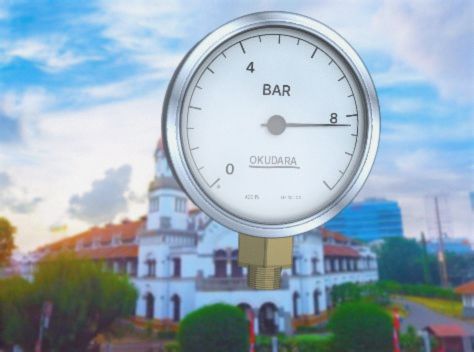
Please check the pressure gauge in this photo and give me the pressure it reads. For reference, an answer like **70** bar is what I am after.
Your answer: **8.25** bar
